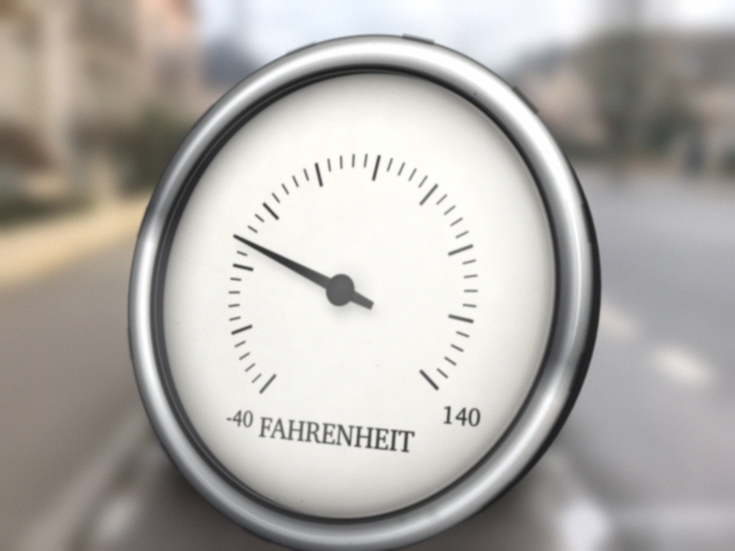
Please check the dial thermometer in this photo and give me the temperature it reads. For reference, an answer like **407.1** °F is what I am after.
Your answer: **8** °F
